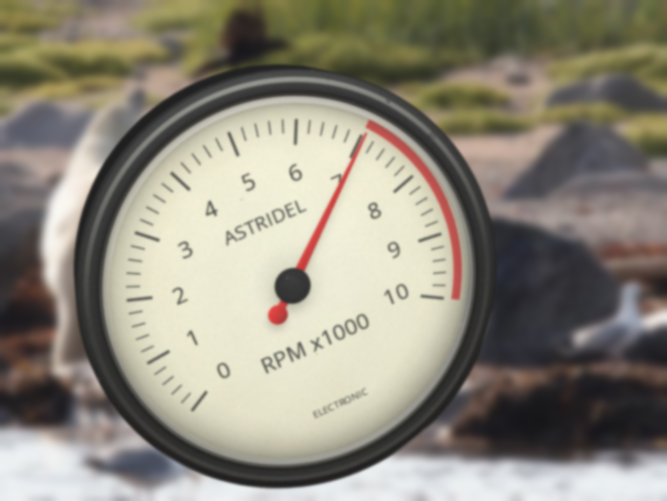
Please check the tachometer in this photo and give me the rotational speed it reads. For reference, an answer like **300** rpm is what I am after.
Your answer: **7000** rpm
